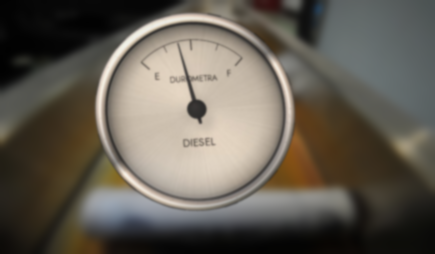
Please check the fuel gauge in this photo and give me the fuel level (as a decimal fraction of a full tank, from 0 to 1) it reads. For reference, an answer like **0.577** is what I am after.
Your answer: **0.375**
